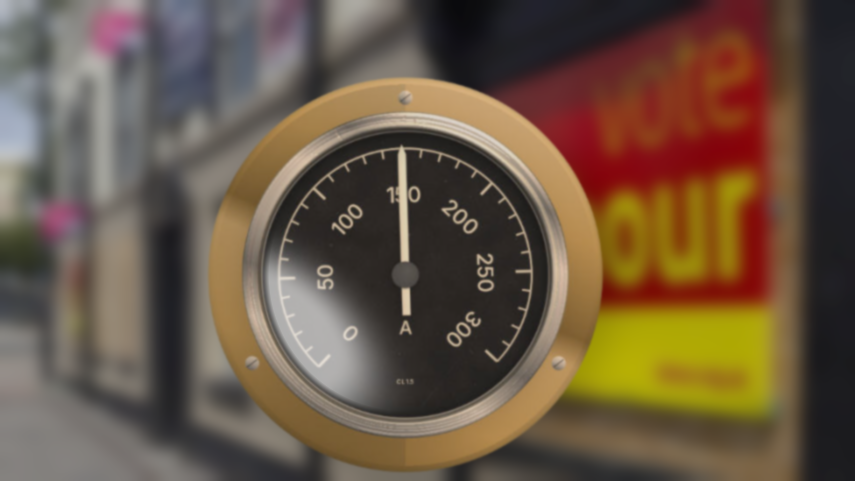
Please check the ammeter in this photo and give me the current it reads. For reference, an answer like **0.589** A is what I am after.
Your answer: **150** A
